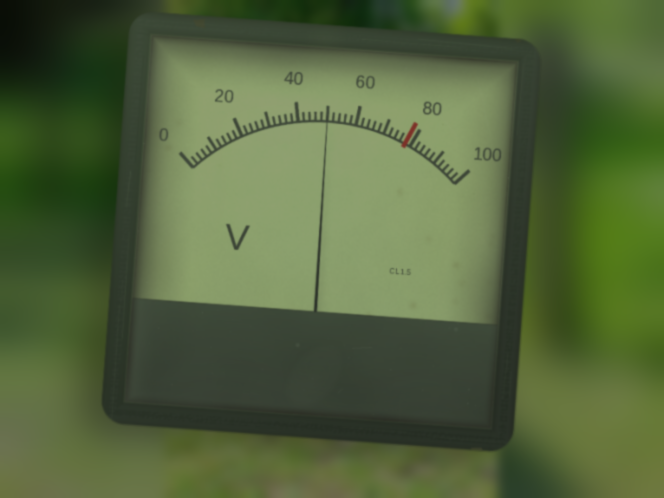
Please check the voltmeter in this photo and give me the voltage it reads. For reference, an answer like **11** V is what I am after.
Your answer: **50** V
